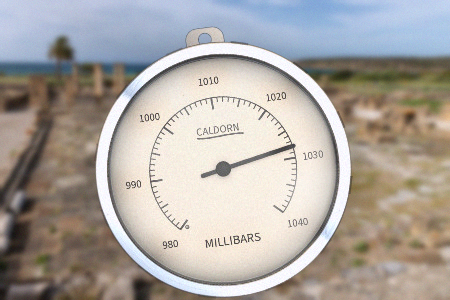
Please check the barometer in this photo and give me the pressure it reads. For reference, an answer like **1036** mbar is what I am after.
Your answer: **1028** mbar
